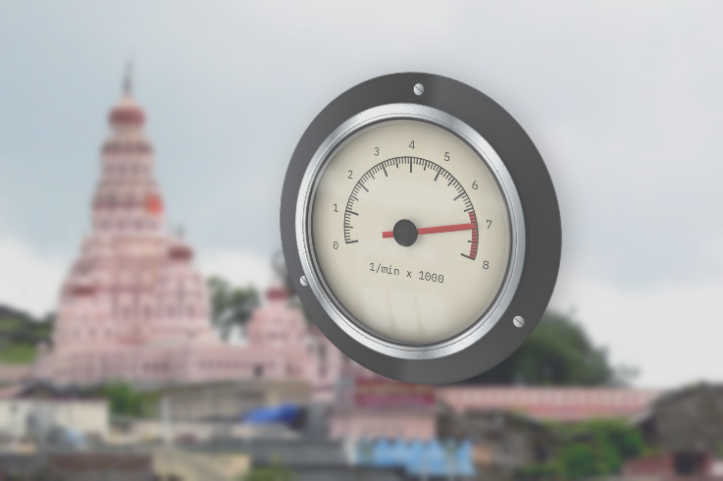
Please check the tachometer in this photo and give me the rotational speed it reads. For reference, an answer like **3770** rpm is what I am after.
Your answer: **7000** rpm
